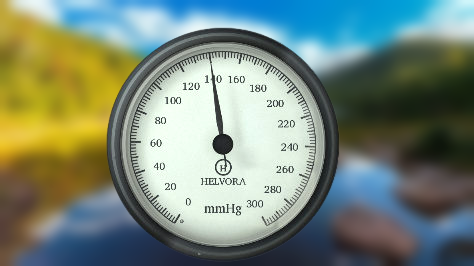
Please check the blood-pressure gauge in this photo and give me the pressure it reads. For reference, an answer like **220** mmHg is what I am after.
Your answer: **140** mmHg
